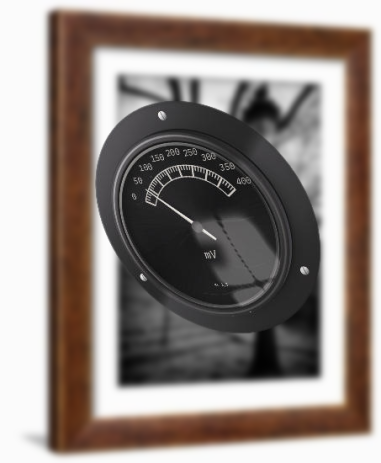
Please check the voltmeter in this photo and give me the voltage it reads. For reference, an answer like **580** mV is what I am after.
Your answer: **50** mV
